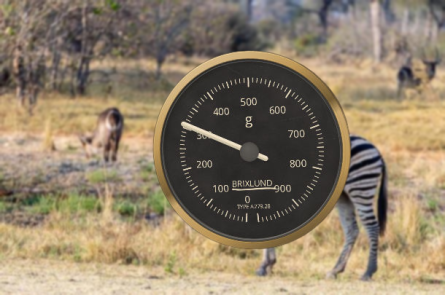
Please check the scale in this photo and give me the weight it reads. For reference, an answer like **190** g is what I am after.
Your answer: **310** g
